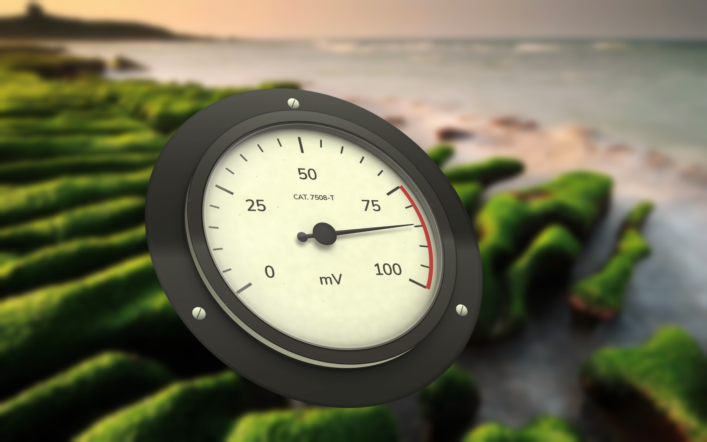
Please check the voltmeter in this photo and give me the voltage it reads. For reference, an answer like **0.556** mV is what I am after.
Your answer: **85** mV
